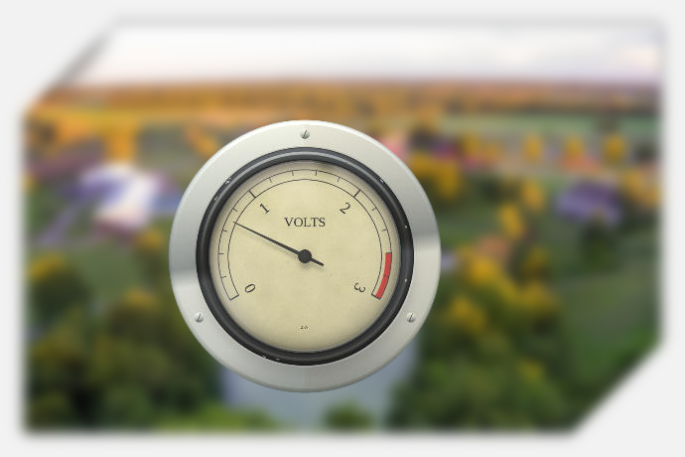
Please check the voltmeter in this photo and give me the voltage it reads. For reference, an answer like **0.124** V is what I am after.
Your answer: **0.7** V
